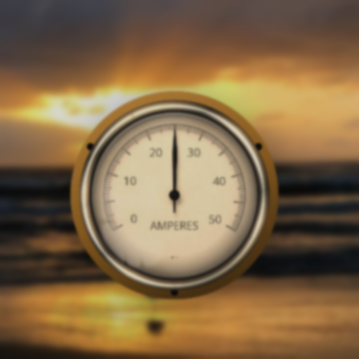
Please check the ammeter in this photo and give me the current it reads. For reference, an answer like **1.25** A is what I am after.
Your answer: **25** A
